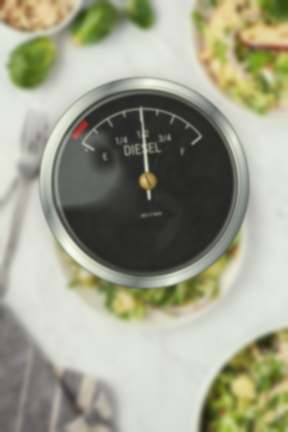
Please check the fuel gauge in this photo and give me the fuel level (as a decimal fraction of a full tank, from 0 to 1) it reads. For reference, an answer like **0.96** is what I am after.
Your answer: **0.5**
